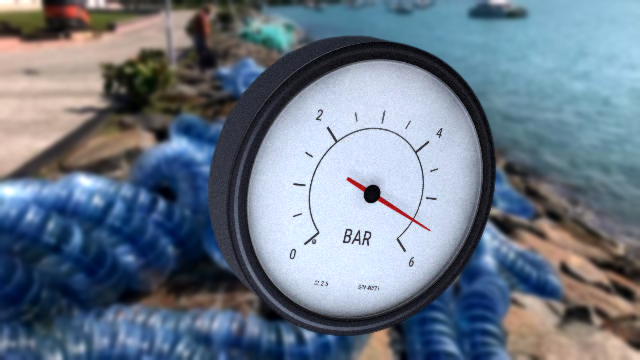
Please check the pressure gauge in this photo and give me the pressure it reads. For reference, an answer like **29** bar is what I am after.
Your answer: **5.5** bar
